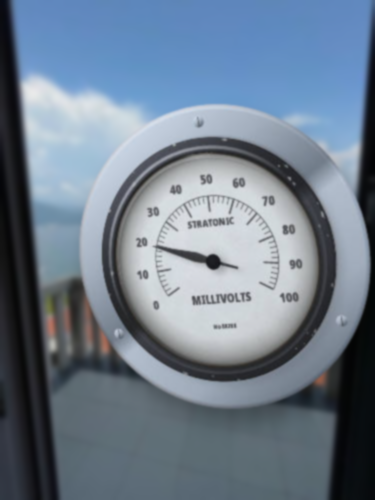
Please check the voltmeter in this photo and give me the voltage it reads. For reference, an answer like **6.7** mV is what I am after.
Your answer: **20** mV
